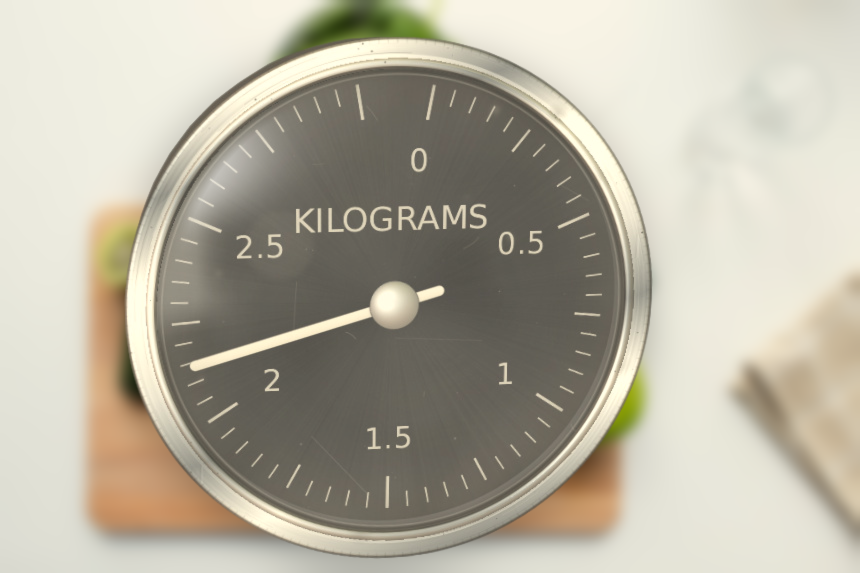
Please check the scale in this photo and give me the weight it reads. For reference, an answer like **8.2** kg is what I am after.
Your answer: **2.15** kg
